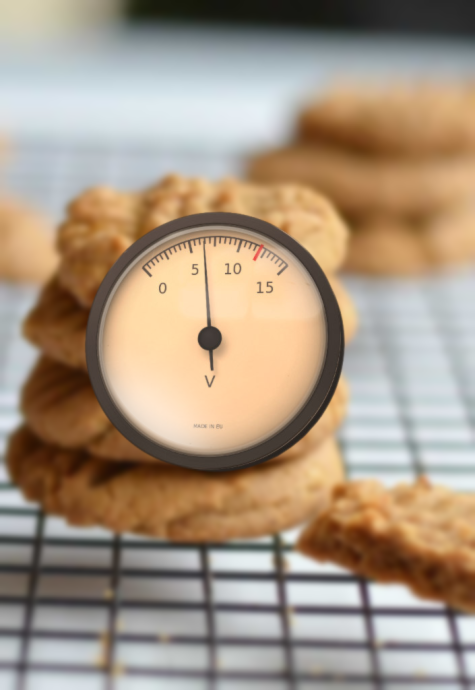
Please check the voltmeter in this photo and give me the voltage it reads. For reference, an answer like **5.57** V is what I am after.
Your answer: **6.5** V
